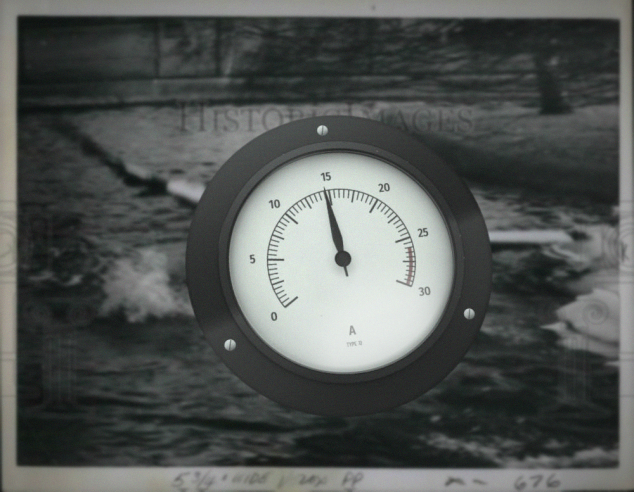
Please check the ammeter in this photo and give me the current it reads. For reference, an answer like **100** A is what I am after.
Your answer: **14.5** A
